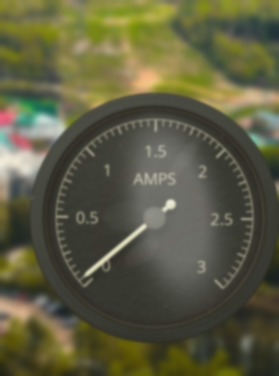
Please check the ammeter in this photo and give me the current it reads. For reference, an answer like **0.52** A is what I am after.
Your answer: **0.05** A
